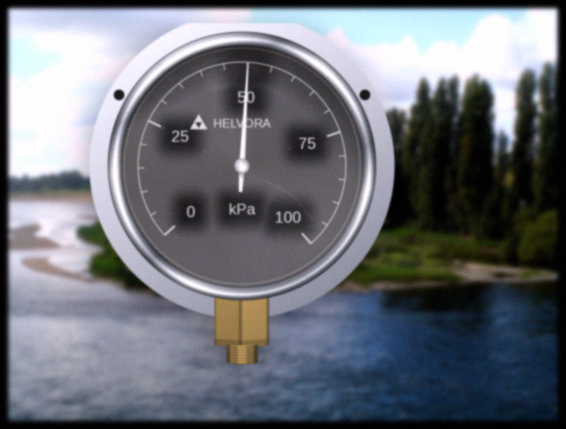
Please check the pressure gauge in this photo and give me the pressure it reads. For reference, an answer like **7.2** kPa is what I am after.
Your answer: **50** kPa
